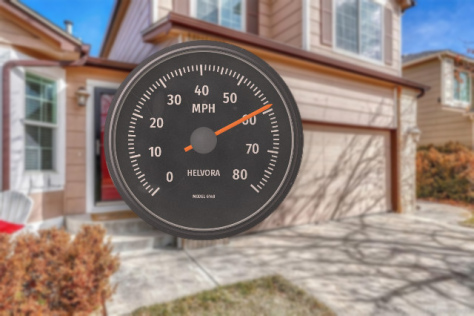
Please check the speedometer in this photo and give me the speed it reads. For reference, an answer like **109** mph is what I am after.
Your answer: **59** mph
